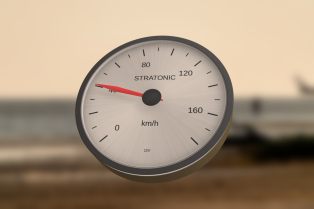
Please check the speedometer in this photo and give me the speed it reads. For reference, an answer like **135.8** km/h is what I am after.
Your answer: **40** km/h
